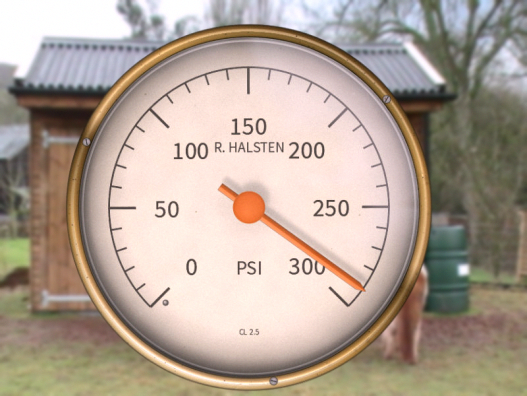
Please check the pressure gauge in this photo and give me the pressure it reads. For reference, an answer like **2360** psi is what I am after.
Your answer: **290** psi
